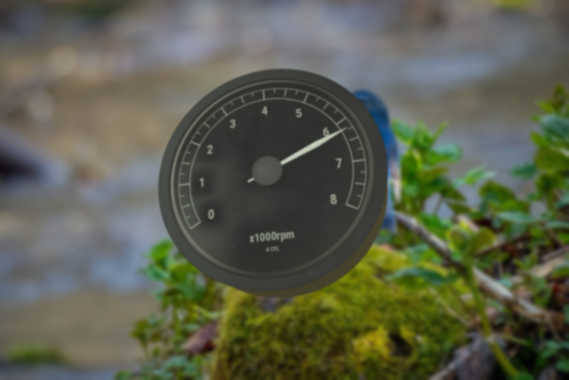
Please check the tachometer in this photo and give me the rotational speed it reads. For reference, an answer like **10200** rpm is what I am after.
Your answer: **6250** rpm
